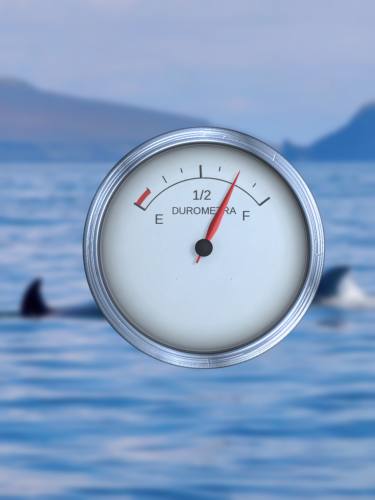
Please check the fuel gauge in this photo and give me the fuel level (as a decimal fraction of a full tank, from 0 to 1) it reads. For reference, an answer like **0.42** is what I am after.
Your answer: **0.75**
